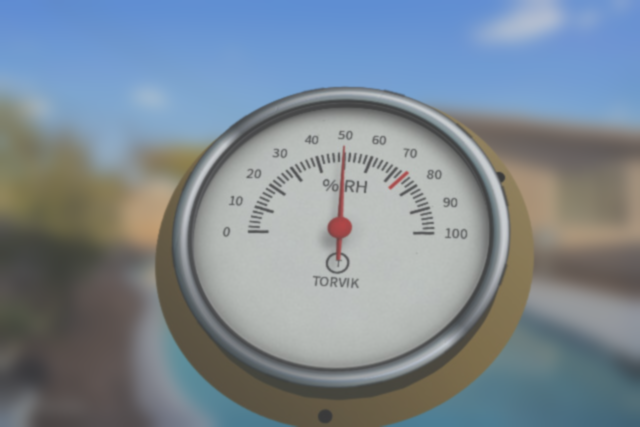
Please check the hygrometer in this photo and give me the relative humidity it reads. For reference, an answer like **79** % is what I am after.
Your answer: **50** %
